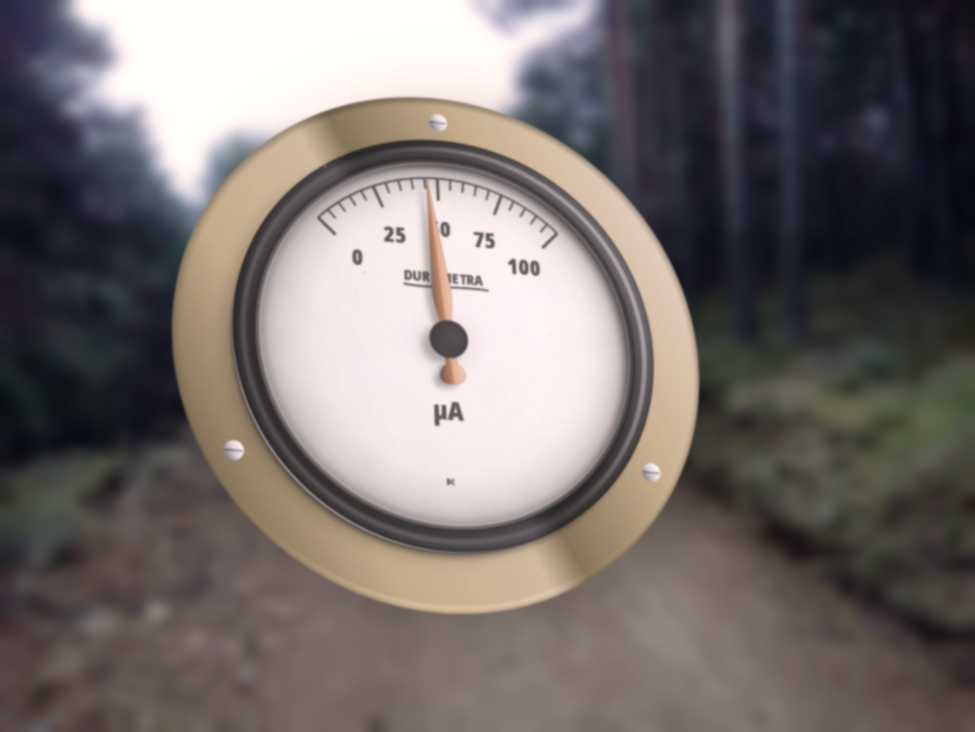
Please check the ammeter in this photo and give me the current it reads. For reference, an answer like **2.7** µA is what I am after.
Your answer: **45** µA
